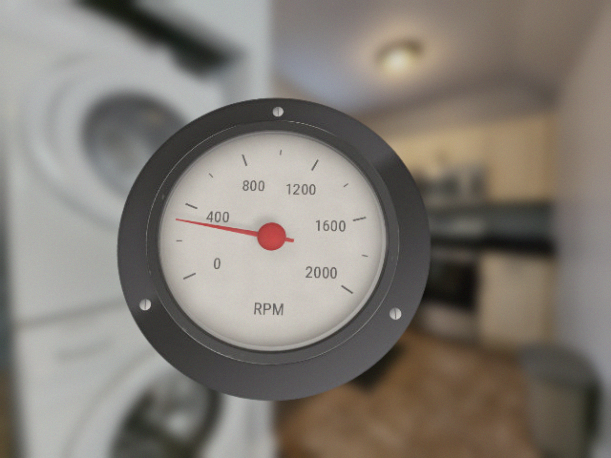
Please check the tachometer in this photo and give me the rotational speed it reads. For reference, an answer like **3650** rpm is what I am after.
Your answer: **300** rpm
